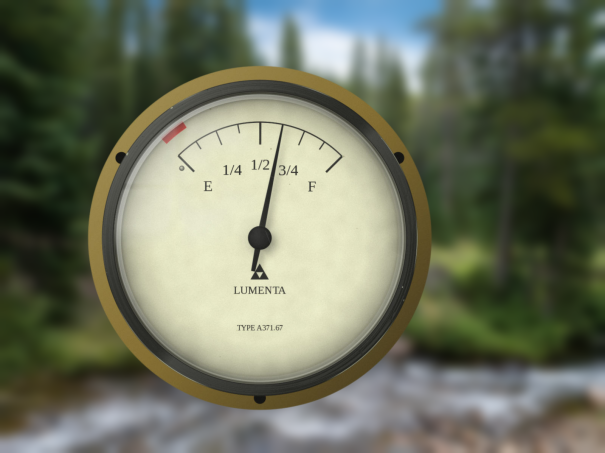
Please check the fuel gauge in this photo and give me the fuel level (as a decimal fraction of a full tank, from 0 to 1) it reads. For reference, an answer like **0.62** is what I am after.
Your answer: **0.625**
